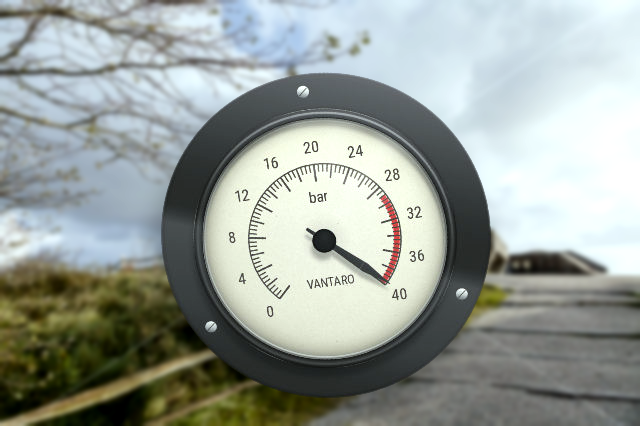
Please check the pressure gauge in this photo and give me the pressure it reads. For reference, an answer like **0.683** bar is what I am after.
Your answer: **39.5** bar
